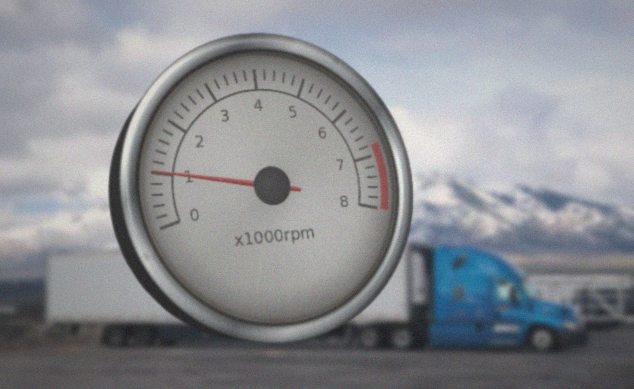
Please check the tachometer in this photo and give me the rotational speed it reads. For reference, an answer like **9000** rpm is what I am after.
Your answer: **1000** rpm
